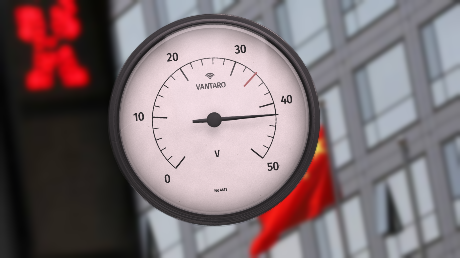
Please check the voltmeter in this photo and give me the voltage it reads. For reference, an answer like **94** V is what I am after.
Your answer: **42** V
